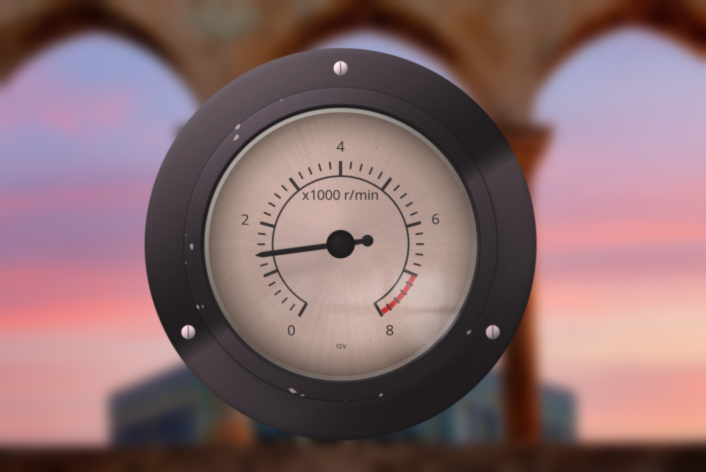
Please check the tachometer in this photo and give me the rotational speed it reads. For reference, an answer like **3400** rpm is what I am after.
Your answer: **1400** rpm
